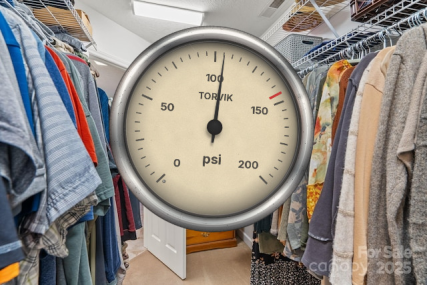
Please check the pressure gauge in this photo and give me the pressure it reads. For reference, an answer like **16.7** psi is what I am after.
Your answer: **105** psi
